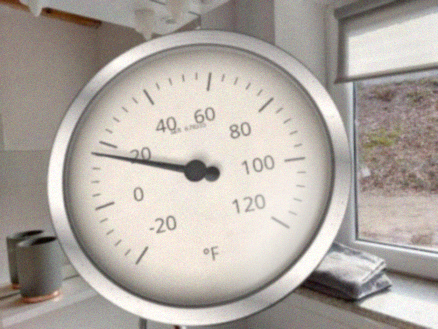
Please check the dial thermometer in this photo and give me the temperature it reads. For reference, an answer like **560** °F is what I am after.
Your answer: **16** °F
